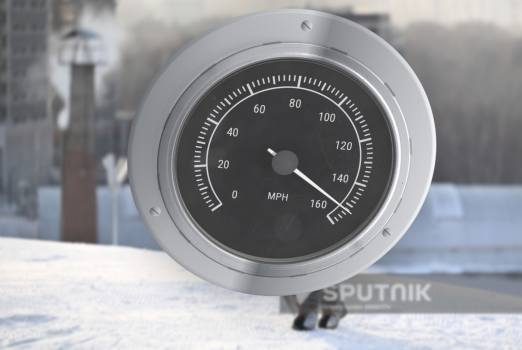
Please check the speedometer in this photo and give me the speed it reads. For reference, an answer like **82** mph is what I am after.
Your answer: **152** mph
